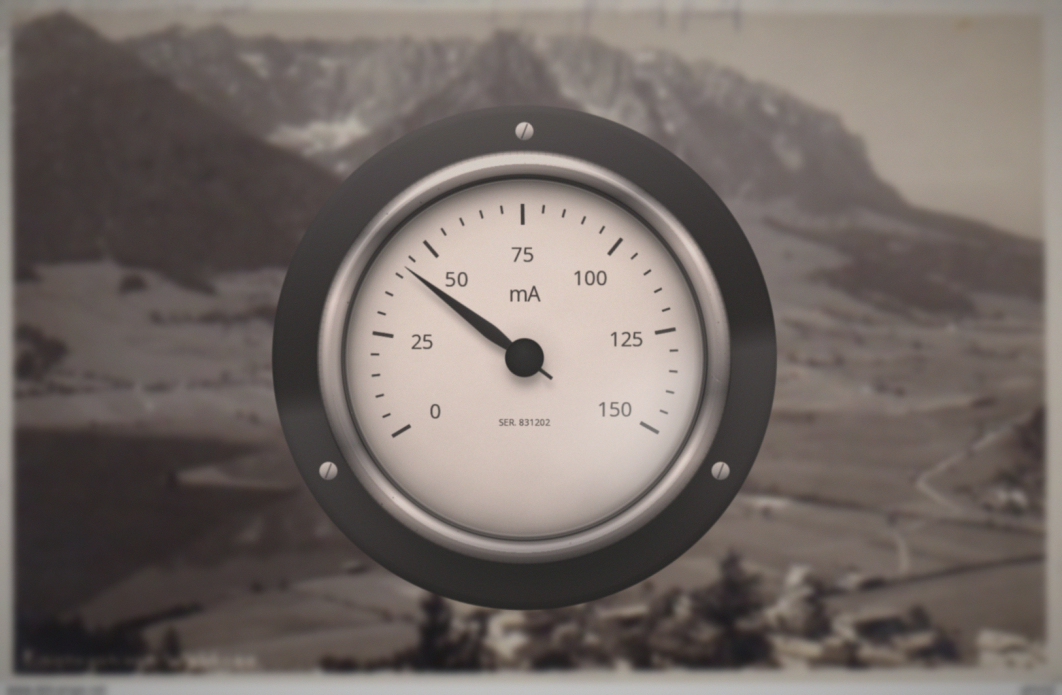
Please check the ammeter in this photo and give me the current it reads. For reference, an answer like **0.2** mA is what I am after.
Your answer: **42.5** mA
